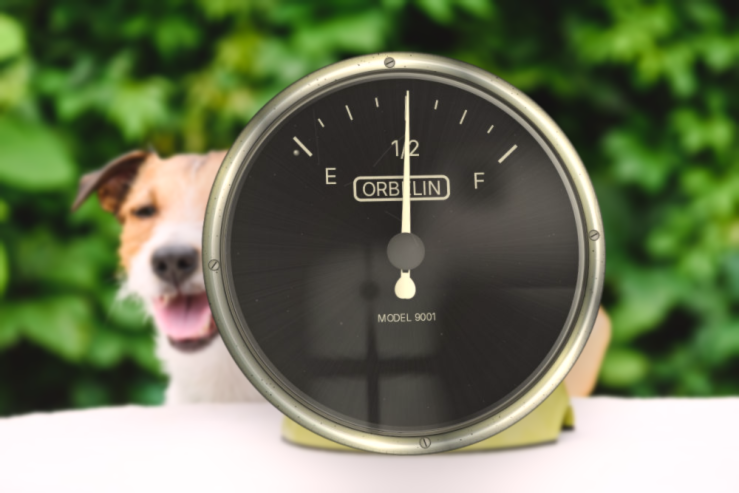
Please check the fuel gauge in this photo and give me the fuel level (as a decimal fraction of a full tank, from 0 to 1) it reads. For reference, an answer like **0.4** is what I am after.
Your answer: **0.5**
